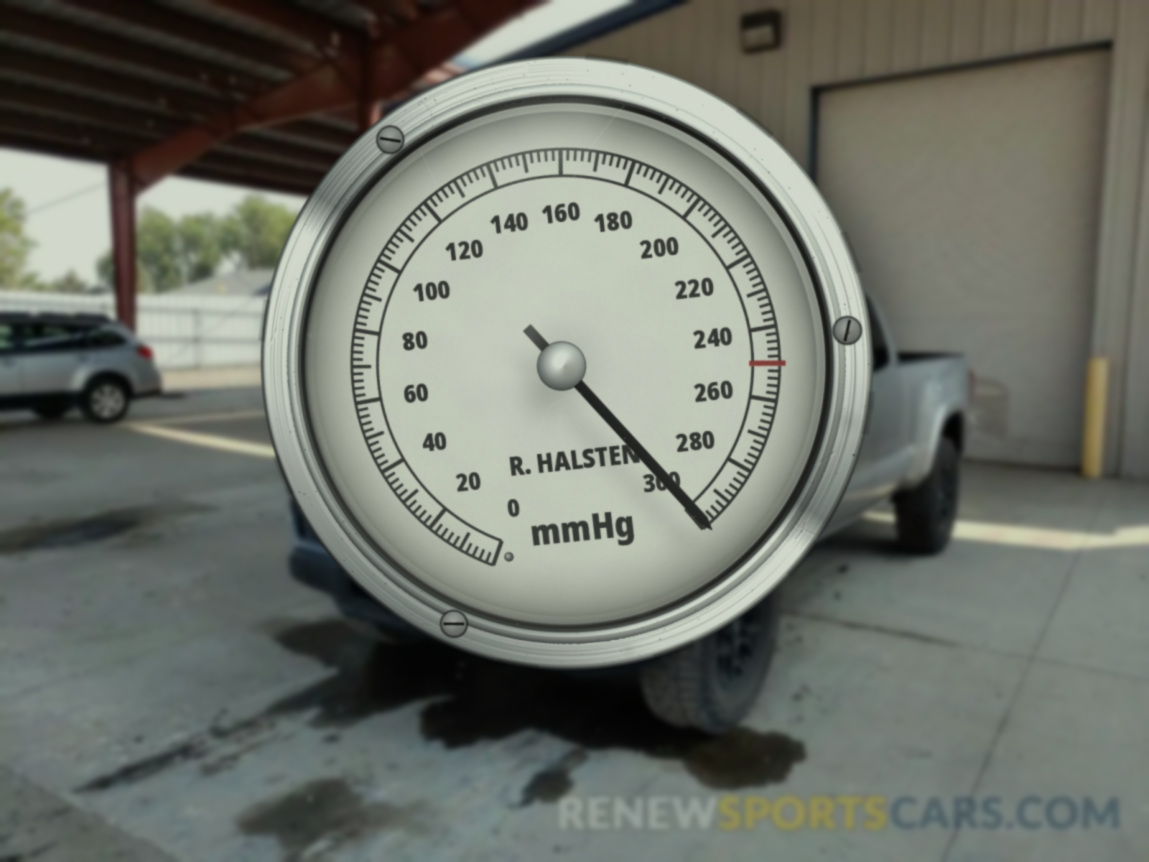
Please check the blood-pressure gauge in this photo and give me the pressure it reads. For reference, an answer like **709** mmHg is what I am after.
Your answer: **298** mmHg
